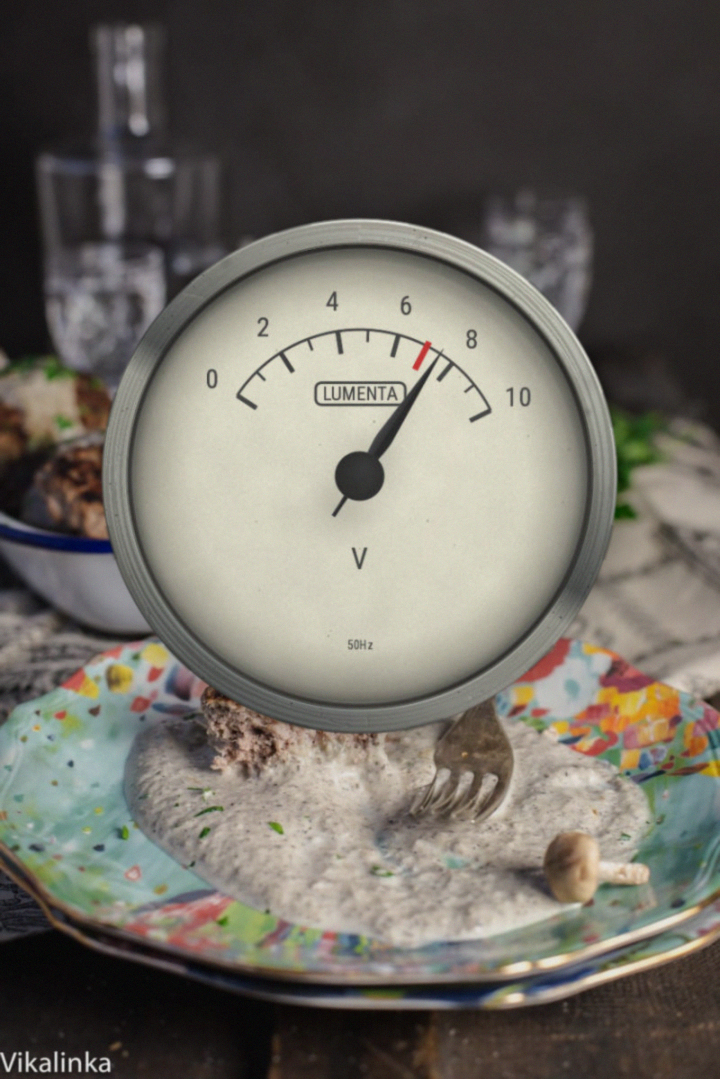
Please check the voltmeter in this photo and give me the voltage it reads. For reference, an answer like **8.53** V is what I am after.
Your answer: **7.5** V
